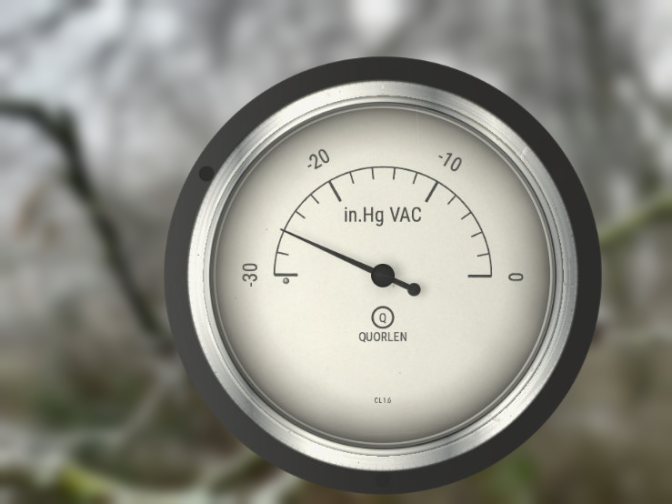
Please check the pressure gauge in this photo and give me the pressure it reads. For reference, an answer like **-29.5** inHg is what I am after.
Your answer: **-26** inHg
